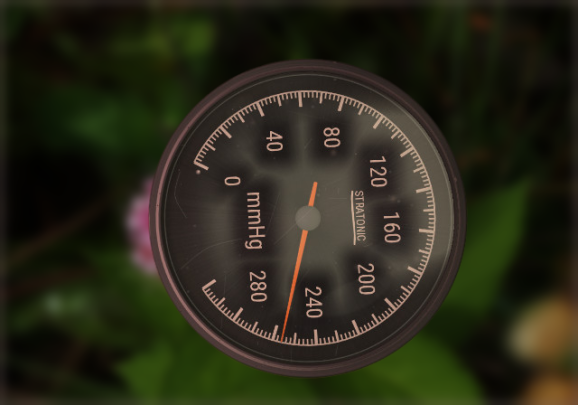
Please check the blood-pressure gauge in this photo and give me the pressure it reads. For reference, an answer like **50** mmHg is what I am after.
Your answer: **256** mmHg
